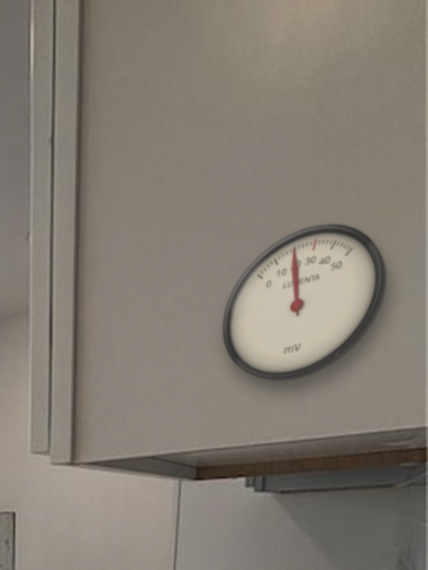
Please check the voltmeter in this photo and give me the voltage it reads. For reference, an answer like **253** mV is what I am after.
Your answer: **20** mV
